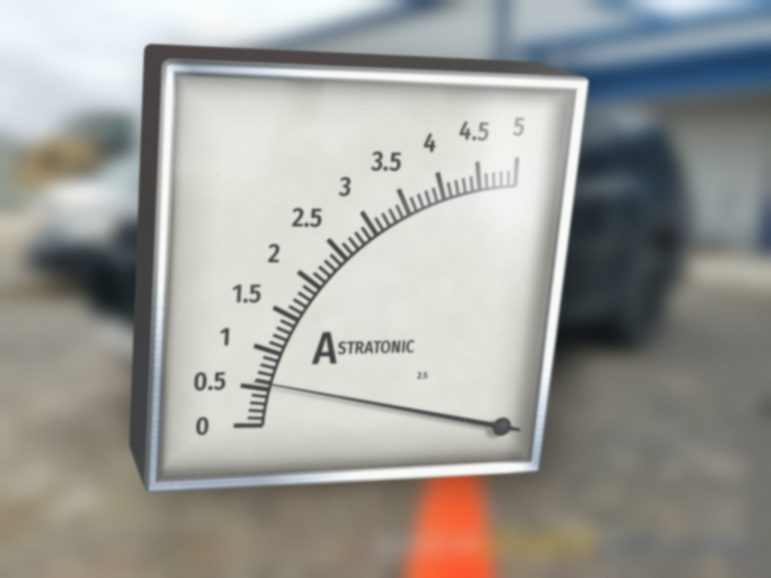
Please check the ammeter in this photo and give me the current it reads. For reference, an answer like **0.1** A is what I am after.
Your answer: **0.6** A
